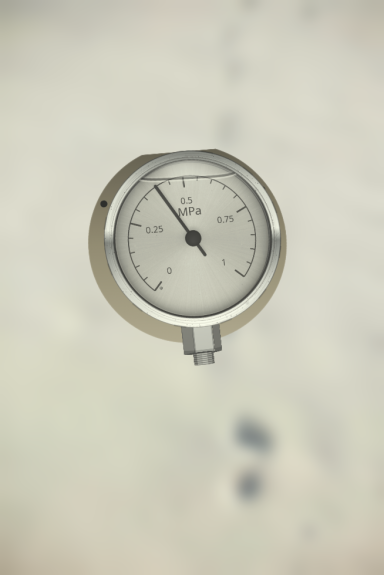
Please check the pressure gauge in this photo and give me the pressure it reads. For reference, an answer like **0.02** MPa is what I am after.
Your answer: **0.4** MPa
